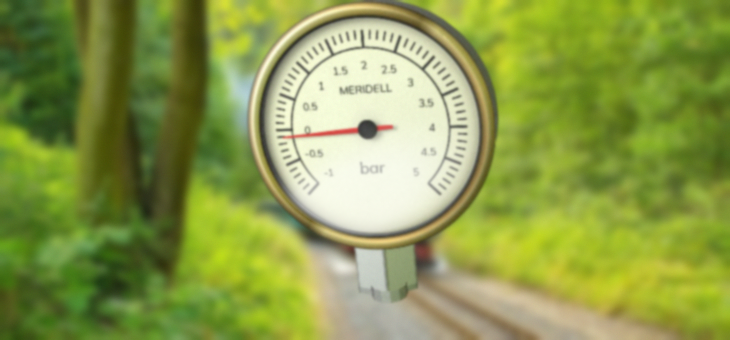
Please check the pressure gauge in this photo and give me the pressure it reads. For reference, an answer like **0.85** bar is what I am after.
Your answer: **-0.1** bar
